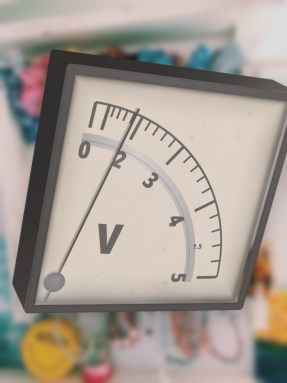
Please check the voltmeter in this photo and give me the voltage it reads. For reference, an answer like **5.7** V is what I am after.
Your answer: **1.8** V
